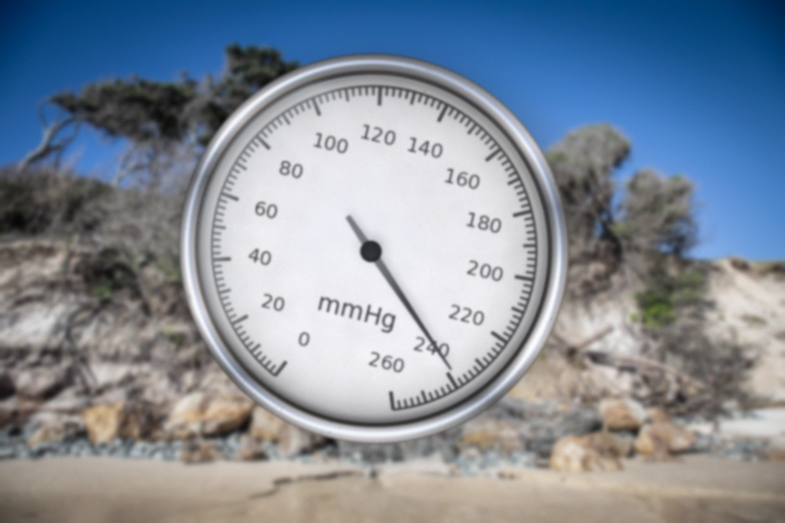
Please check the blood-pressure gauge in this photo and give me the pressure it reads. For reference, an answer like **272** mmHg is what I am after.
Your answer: **238** mmHg
